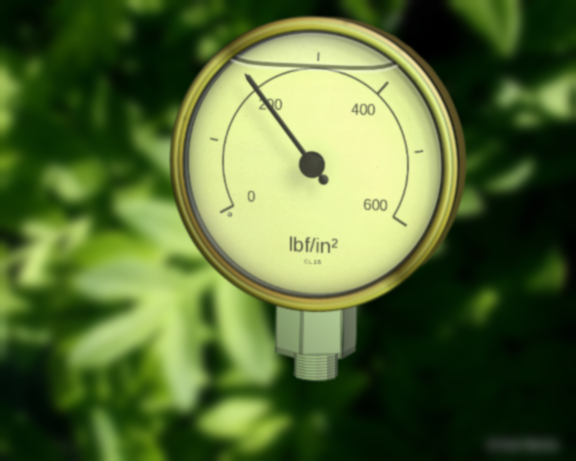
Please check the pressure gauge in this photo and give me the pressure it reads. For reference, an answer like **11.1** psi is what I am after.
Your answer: **200** psi
